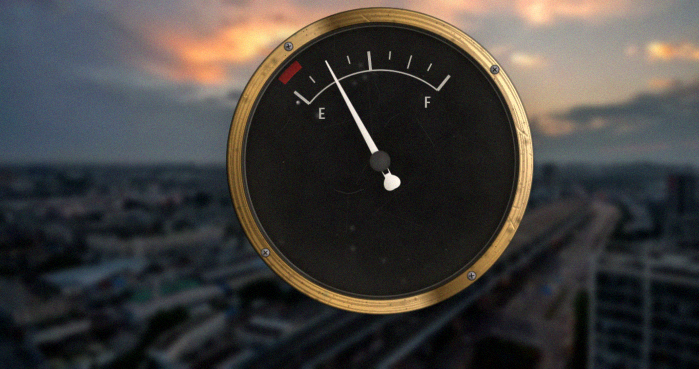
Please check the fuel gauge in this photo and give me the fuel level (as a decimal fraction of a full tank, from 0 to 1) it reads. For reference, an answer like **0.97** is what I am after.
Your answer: **0.25**
